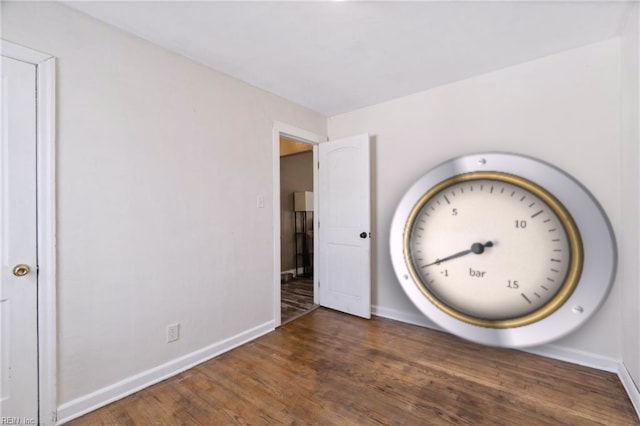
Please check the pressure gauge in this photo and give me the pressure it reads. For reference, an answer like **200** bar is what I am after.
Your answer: **0** bar
